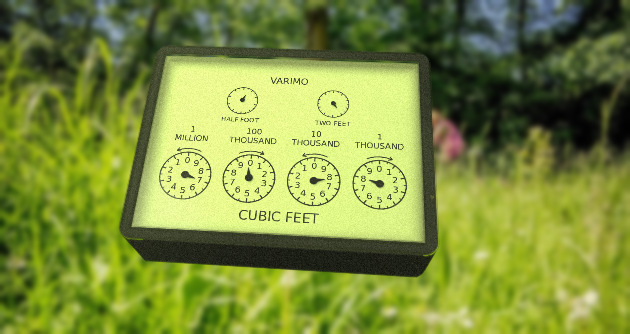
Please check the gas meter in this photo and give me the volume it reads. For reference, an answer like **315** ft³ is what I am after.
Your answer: **697800** ft³
